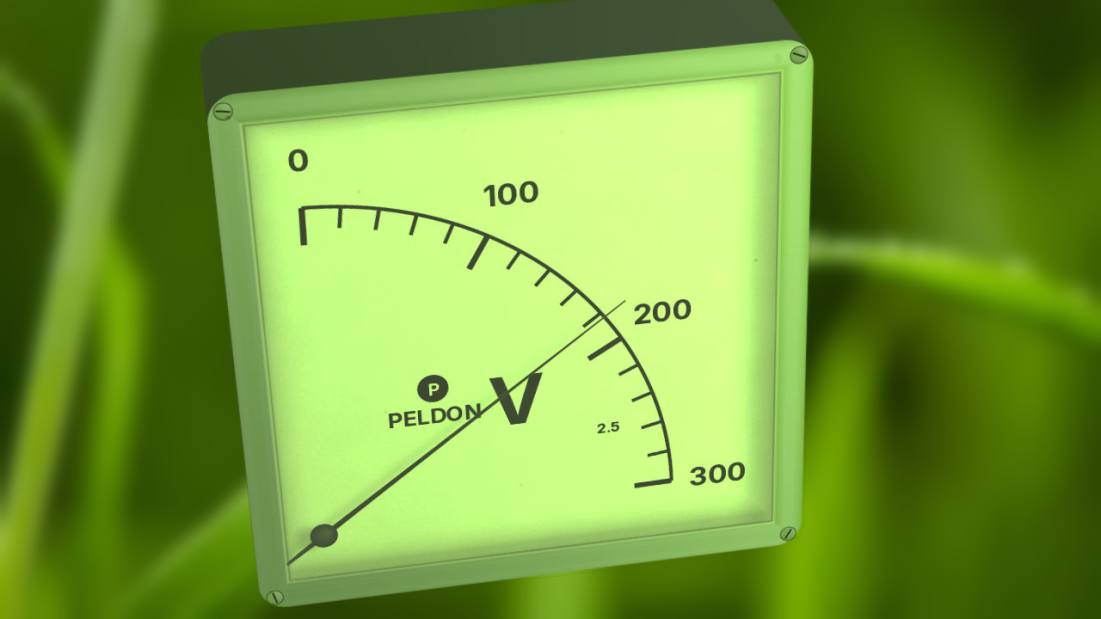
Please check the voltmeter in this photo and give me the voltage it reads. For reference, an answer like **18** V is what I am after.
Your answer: **180** V
